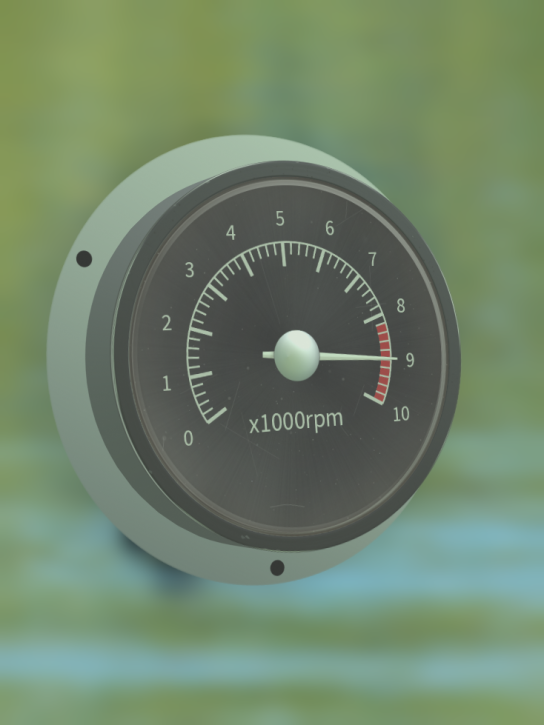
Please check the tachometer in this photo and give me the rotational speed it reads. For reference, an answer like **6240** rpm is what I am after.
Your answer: **9000** rpm
